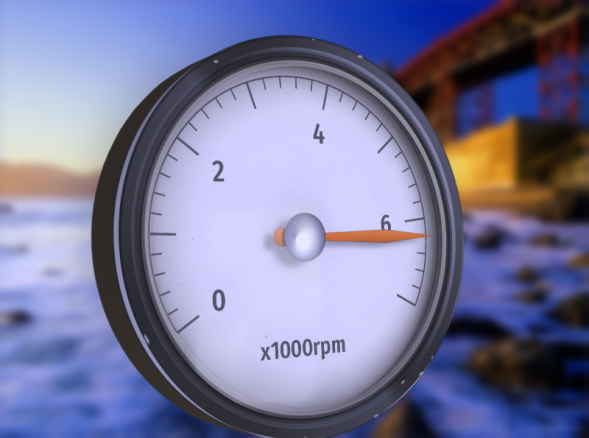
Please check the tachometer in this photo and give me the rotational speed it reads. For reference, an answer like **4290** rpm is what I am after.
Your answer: **6200** rpm
